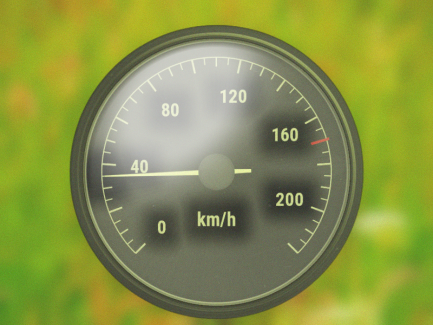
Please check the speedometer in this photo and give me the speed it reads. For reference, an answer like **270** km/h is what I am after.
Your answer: **35** km/h
